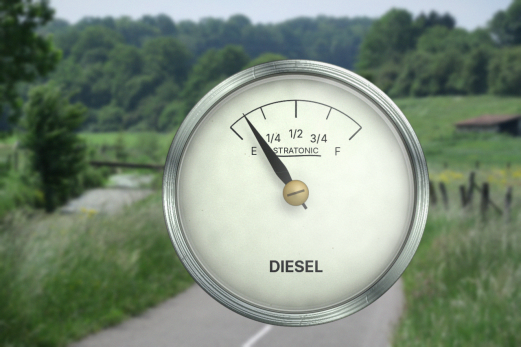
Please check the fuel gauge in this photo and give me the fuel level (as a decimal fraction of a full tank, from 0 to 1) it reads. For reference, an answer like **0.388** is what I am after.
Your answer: **0.125**
